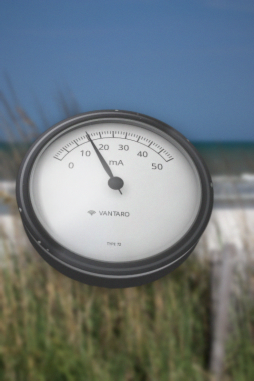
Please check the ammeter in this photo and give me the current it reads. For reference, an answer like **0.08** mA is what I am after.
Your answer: **15** mA
